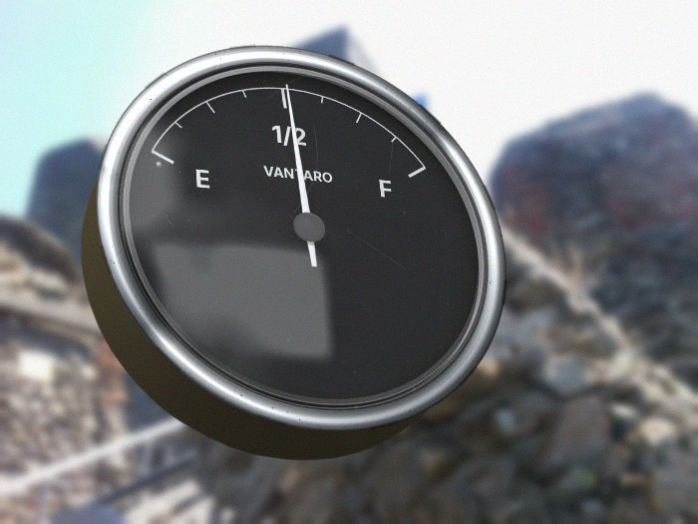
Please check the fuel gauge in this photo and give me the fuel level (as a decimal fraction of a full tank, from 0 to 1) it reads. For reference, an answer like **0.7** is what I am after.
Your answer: **0.5**
